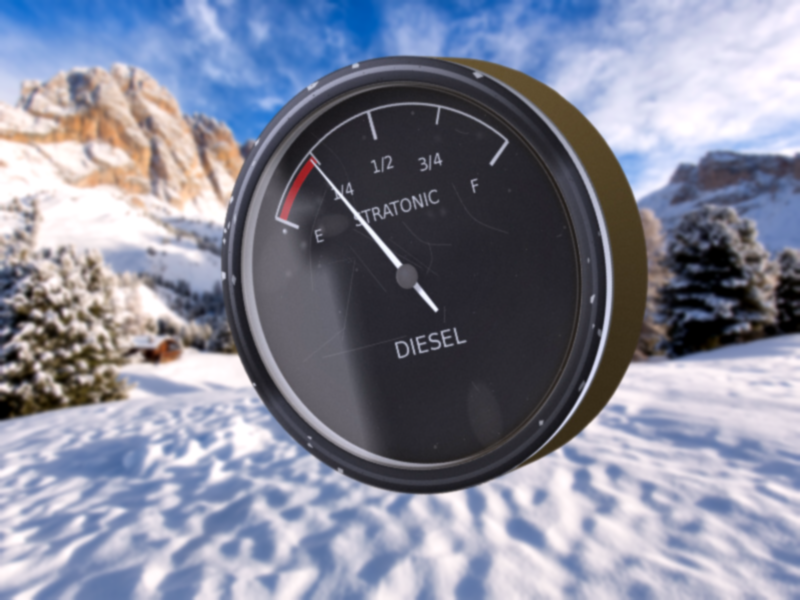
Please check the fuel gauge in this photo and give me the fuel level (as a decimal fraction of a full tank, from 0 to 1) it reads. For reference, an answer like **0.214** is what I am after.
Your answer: **0.25**
